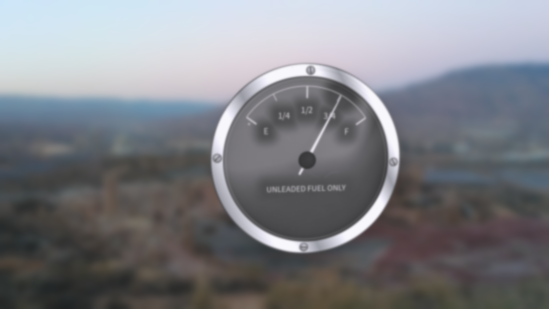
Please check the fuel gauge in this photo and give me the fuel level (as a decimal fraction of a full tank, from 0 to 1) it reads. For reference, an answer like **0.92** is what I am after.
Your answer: **0.75**
